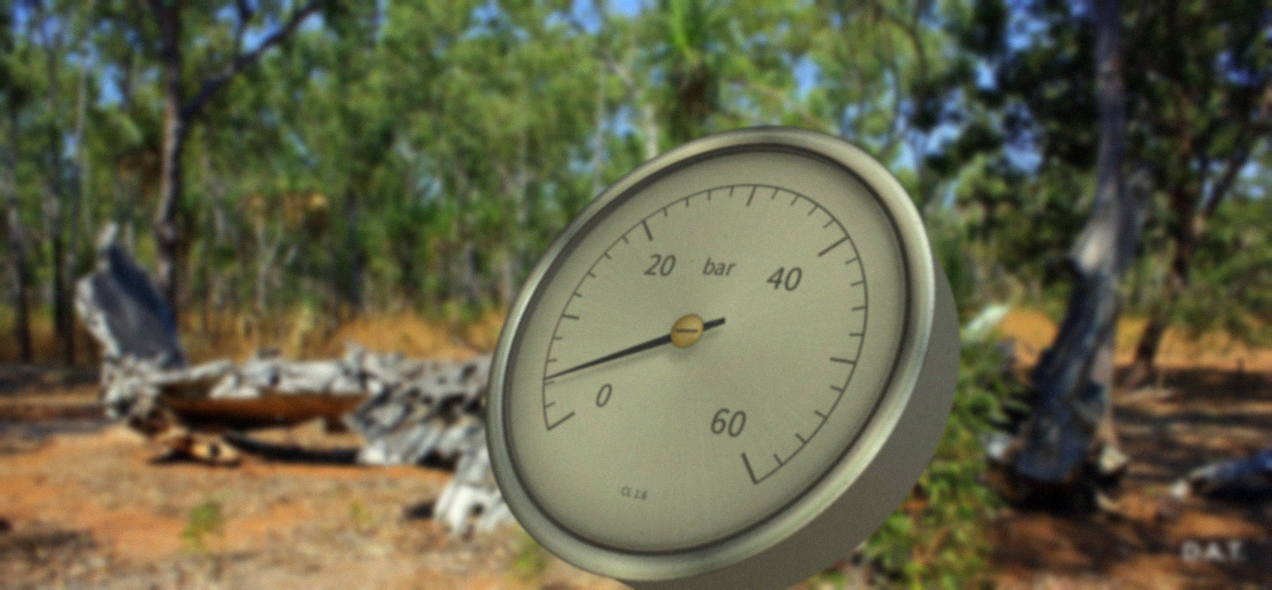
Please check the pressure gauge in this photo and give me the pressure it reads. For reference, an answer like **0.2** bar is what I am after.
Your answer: **4** bar
